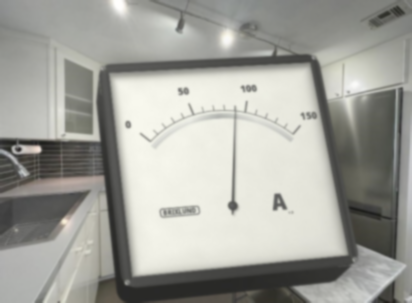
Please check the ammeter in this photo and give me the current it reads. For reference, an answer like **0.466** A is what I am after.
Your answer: **90** A
